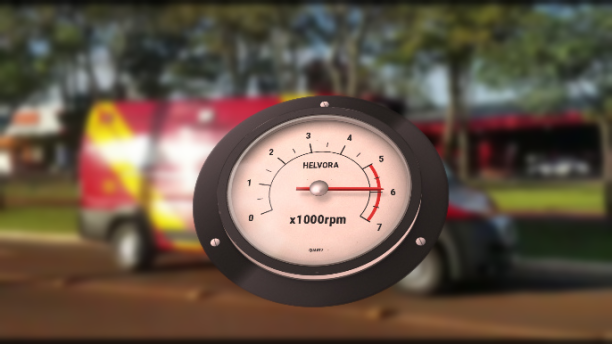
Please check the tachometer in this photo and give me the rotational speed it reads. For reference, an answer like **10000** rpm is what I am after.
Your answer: **6000** rpm
